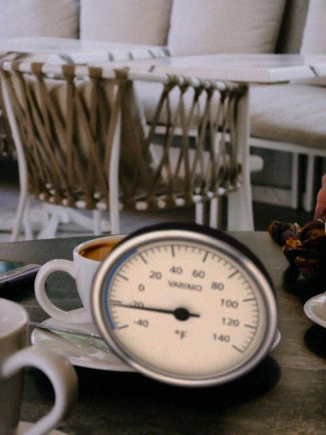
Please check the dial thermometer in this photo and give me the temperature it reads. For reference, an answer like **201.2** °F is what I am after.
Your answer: **-20** °F
